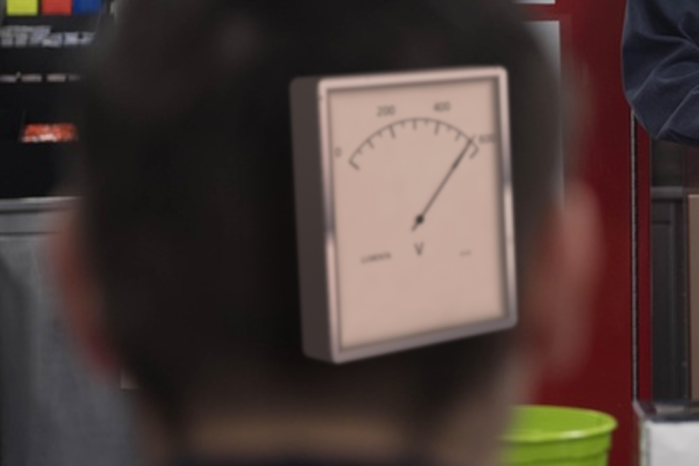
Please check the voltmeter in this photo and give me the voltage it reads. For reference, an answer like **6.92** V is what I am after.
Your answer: **550** V
